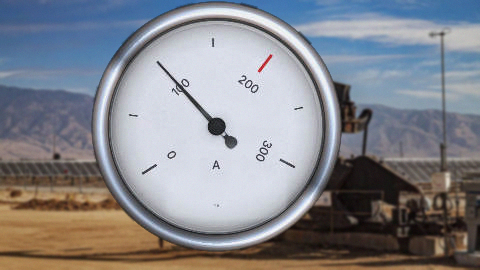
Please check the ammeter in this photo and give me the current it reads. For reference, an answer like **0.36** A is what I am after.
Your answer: **100** A
